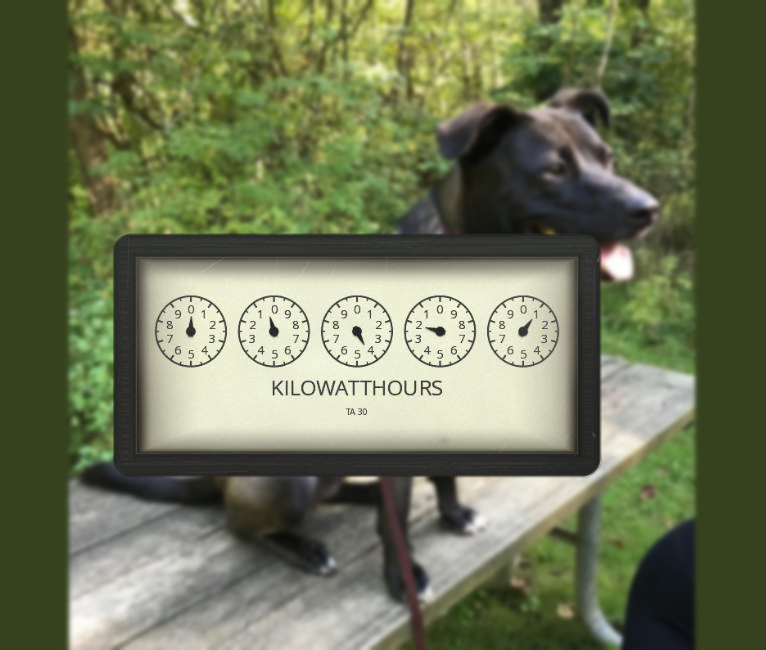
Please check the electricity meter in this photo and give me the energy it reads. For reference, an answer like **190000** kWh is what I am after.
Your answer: **421** kWh
